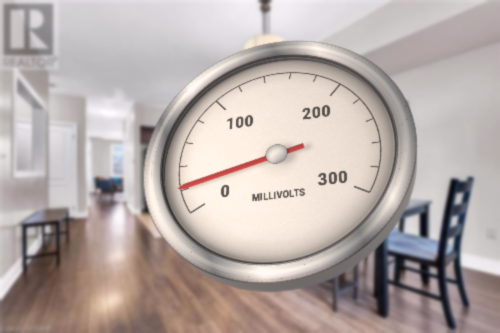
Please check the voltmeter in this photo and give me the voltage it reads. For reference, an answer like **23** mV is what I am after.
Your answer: **20** mV
